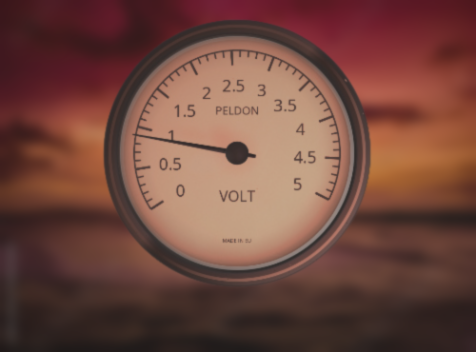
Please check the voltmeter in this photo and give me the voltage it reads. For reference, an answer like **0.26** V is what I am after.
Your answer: **0.9** V
